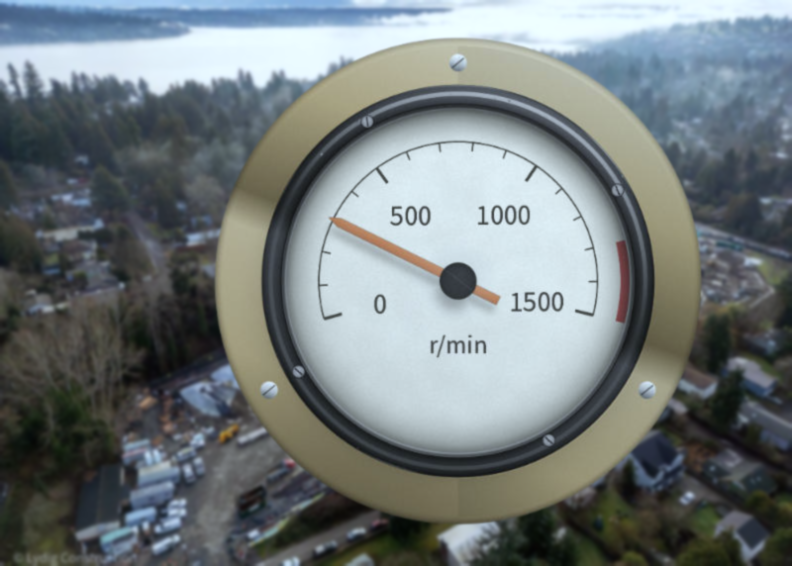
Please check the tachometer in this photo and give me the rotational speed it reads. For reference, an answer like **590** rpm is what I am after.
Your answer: **300** rpm
